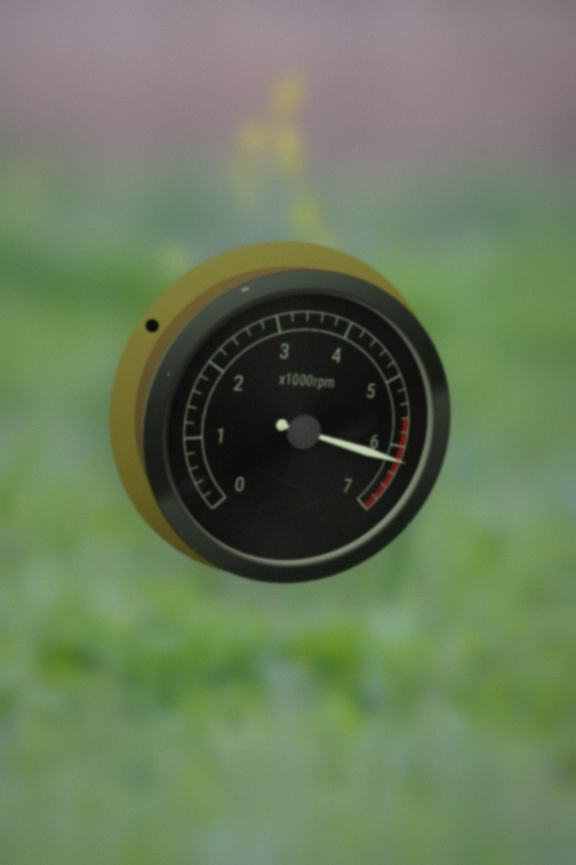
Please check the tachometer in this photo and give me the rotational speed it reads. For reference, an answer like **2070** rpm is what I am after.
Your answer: **6200** rpm
